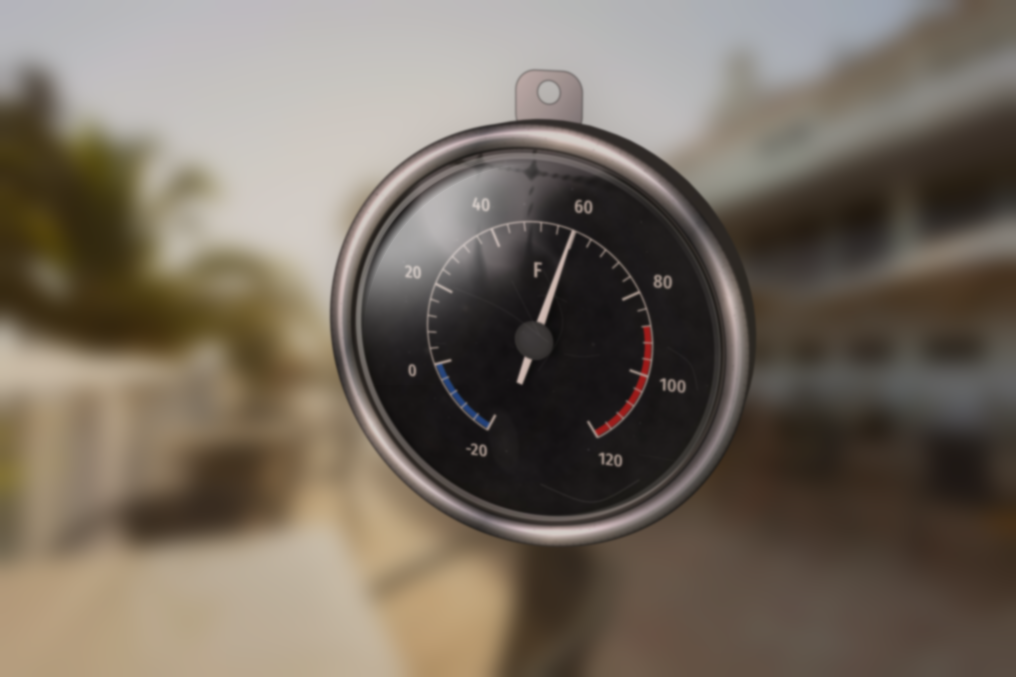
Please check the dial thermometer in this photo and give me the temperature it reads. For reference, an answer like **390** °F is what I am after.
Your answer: **60** °F
